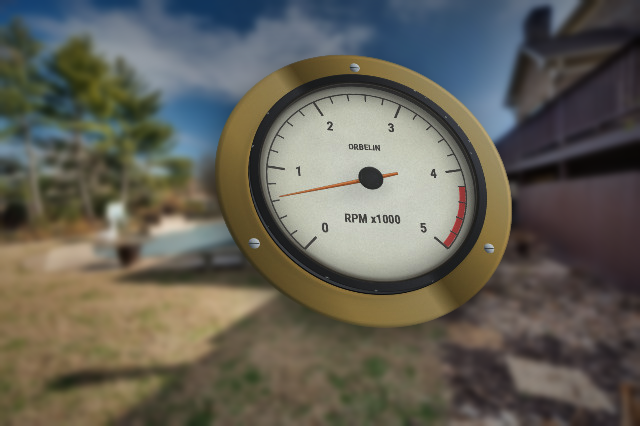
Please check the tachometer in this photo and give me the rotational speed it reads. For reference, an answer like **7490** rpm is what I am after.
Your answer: **600** rpm
